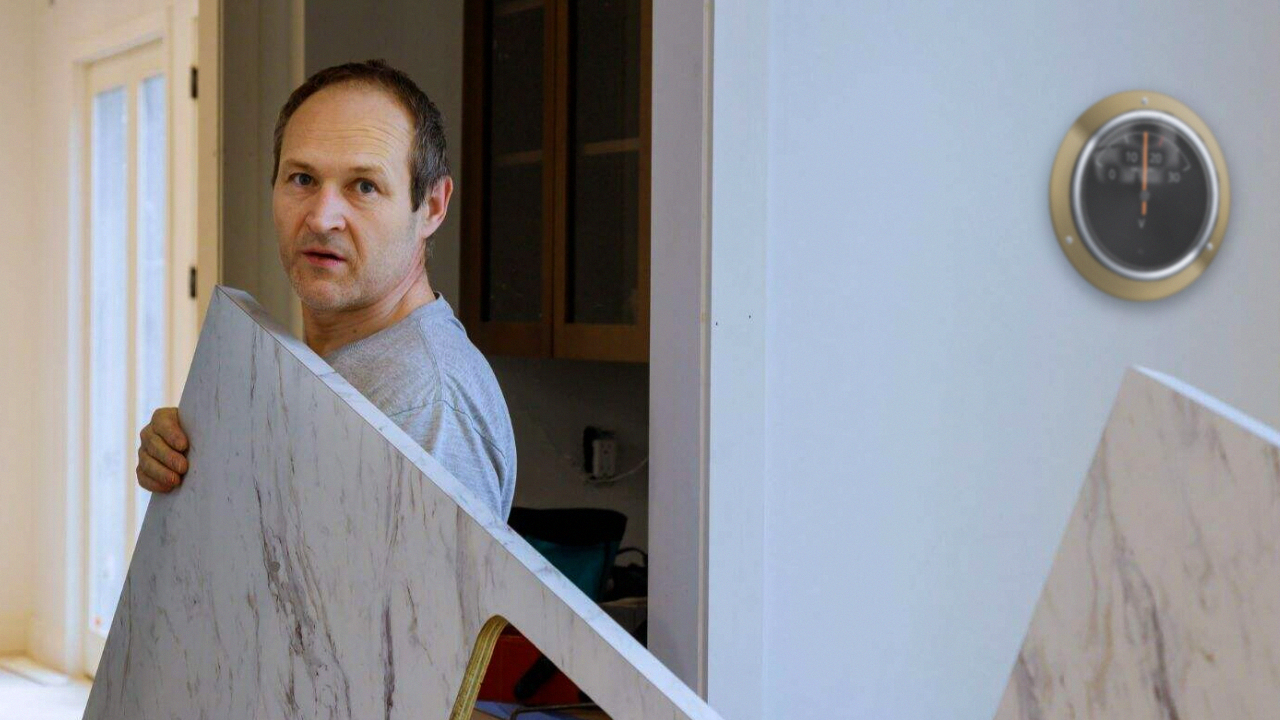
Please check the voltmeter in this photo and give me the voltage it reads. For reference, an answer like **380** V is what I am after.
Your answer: **15** V
